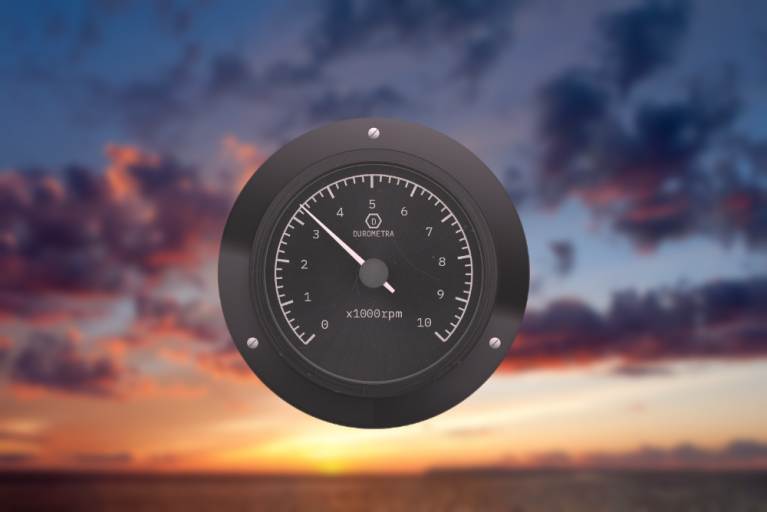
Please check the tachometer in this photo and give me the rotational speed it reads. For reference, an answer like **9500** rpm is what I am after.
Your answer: **3300** rpm
